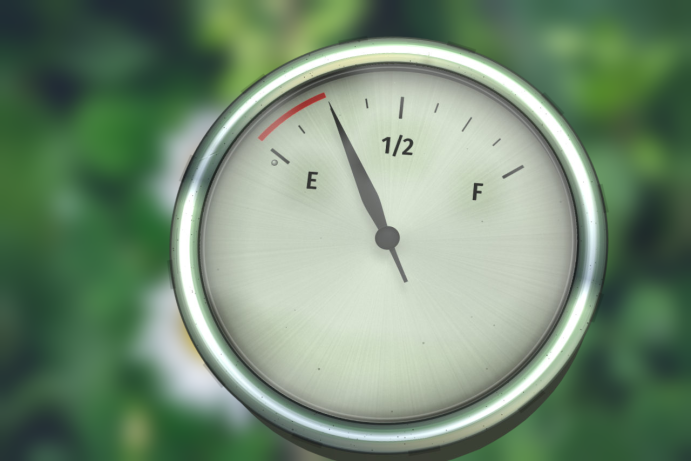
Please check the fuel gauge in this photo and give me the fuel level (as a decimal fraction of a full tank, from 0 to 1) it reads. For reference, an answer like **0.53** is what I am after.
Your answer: **0.25**
